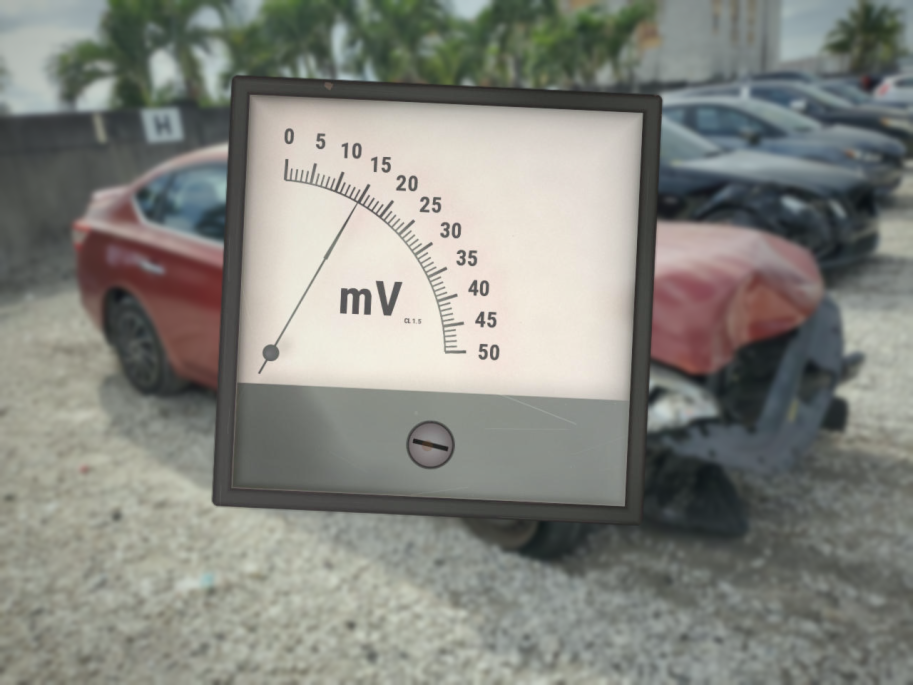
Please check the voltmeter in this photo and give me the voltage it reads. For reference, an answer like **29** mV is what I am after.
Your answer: **15** mV
